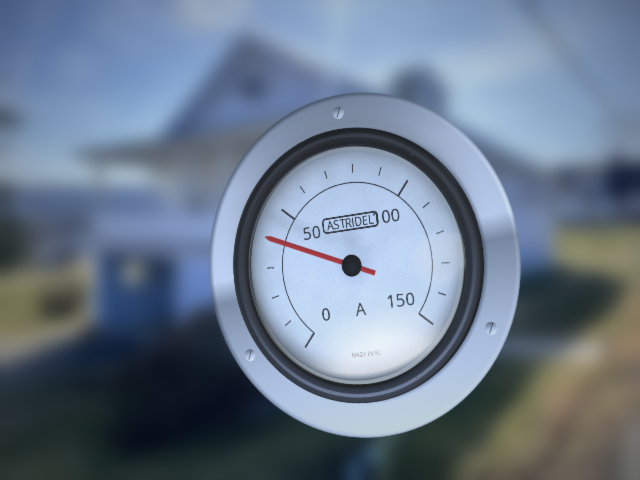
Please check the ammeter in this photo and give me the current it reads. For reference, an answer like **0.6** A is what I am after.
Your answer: **40** A
